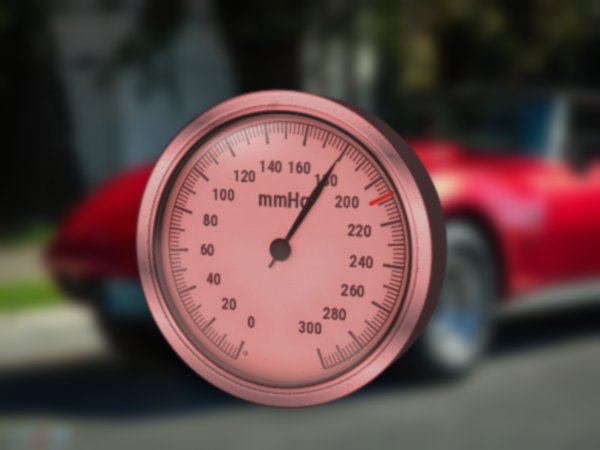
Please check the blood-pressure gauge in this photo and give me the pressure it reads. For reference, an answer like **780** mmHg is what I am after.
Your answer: **180** mmHg
